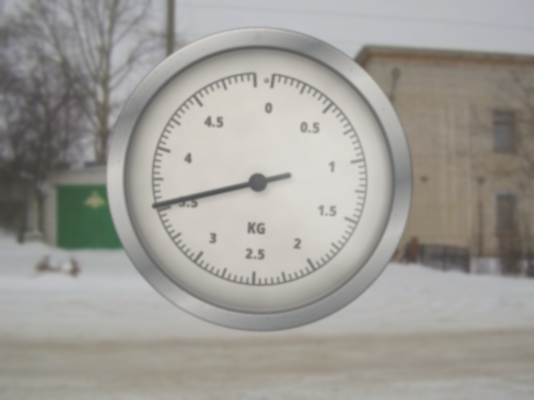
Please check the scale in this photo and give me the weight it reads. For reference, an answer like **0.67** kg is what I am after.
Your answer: **3.55** kg
